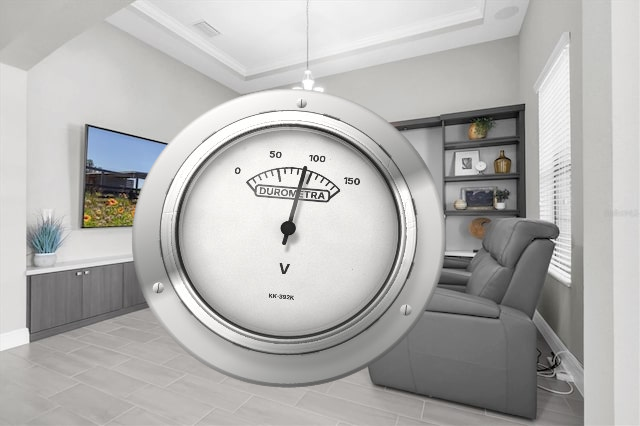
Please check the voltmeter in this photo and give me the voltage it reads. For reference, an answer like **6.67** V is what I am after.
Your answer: **90** V
